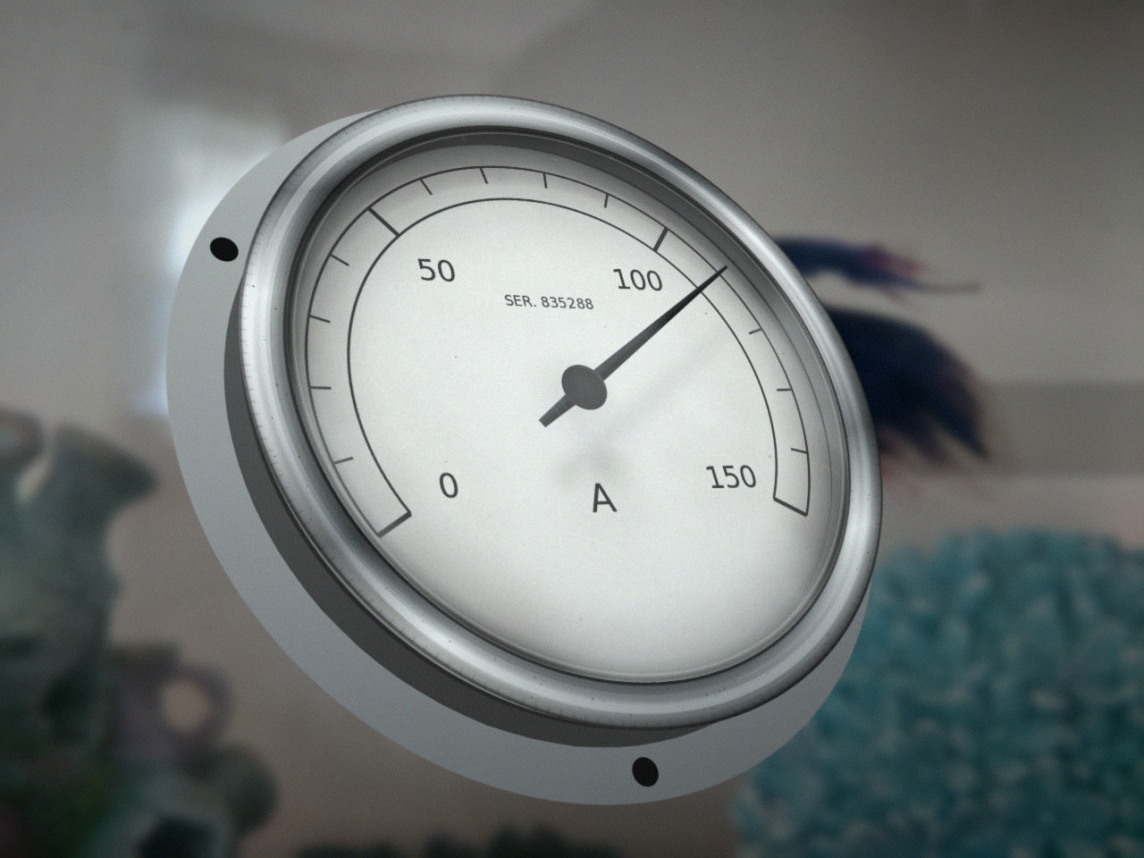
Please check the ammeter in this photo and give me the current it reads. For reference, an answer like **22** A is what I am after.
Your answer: **110** A
